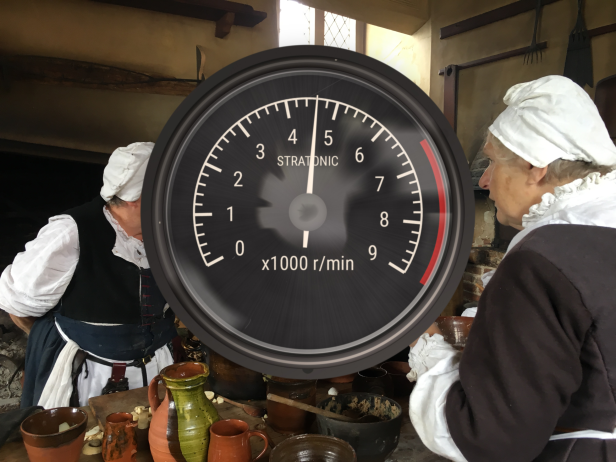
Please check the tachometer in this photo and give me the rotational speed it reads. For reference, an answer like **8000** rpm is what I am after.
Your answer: **4600** rpm
